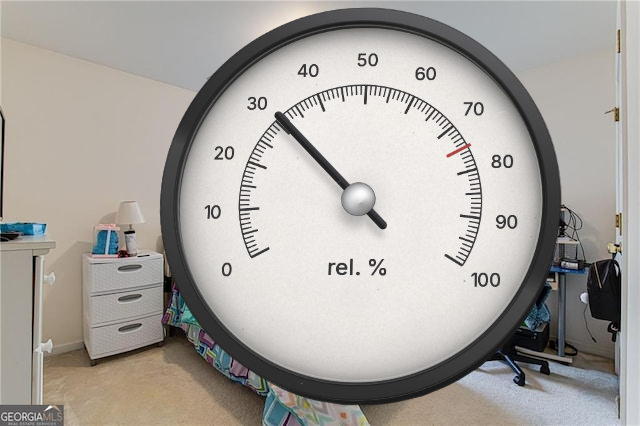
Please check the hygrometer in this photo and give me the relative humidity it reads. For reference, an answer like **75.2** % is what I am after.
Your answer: **31** %
